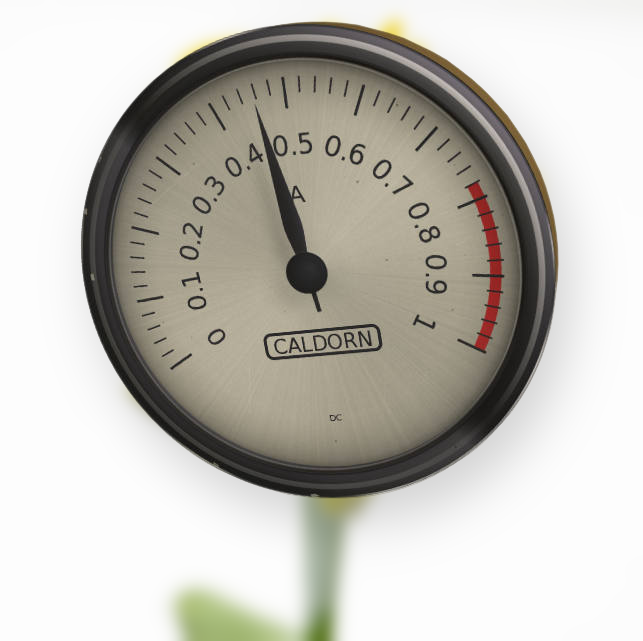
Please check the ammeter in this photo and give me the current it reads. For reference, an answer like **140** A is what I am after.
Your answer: **0.46** A
